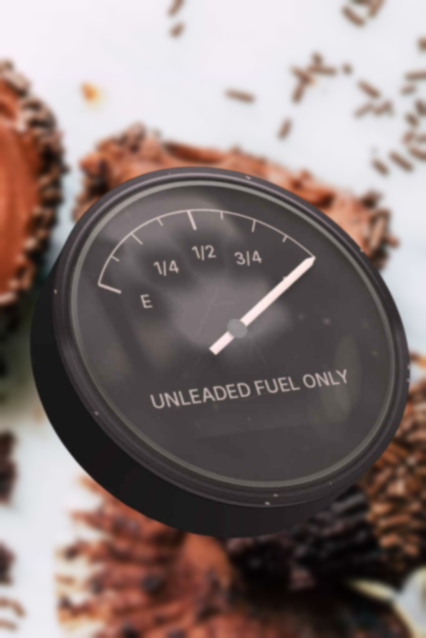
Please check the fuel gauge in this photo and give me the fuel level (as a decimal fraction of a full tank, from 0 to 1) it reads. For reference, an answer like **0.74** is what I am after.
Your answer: **1**
